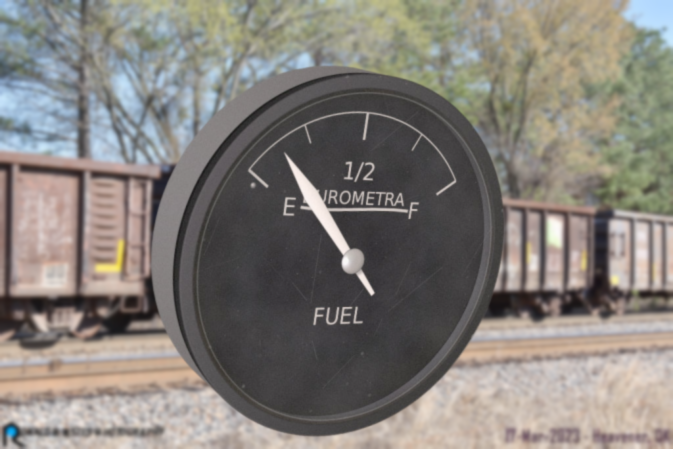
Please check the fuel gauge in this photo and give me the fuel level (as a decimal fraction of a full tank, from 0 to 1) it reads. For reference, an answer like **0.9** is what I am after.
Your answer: **0.125**
